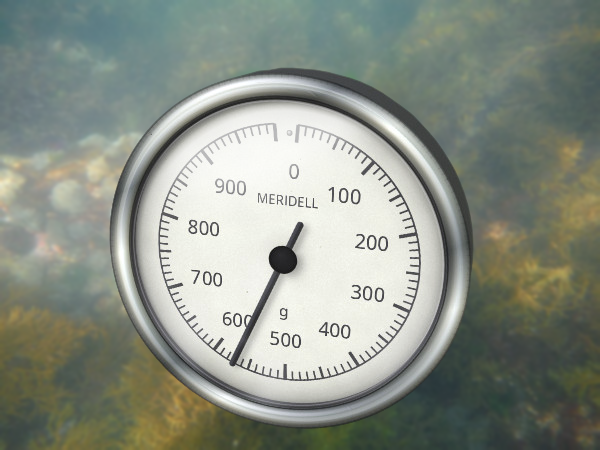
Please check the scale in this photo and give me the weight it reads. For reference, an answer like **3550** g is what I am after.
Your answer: **570** g
